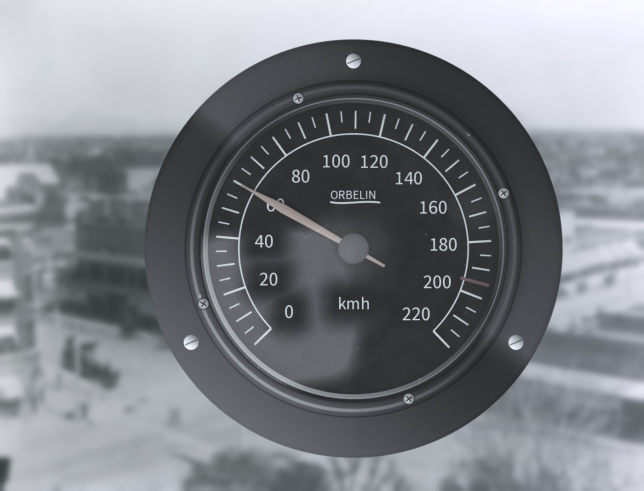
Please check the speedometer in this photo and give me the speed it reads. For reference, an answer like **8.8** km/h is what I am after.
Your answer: **60** km/h
